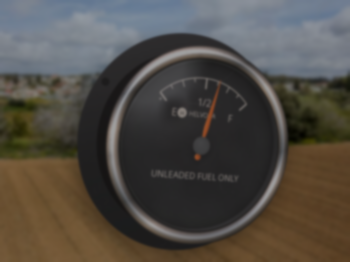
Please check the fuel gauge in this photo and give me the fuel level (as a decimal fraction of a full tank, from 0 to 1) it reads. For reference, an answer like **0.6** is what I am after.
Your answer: **0.625**
